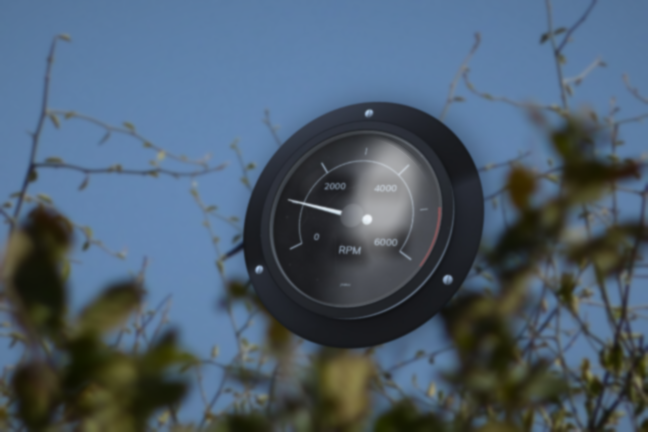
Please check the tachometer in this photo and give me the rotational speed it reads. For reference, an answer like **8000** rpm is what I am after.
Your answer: **1000** rpm
